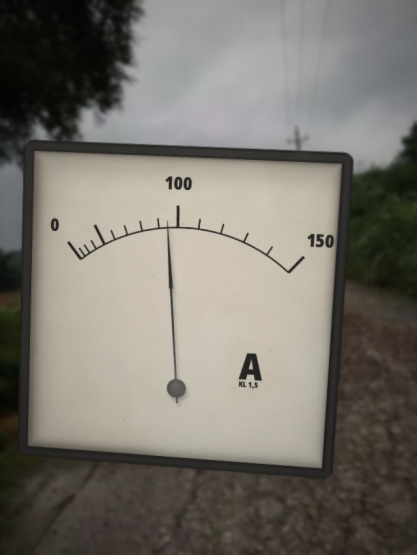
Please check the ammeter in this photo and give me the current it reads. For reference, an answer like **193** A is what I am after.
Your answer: **95** A
